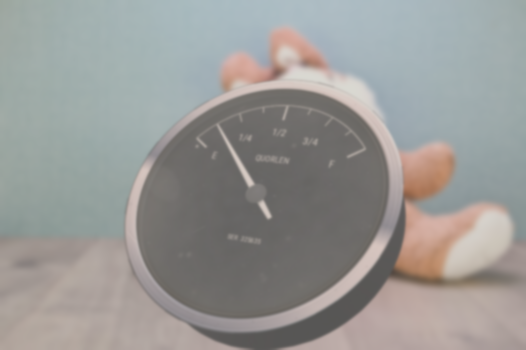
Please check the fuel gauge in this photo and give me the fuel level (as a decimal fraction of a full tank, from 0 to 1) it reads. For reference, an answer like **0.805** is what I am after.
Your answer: **0.125**
